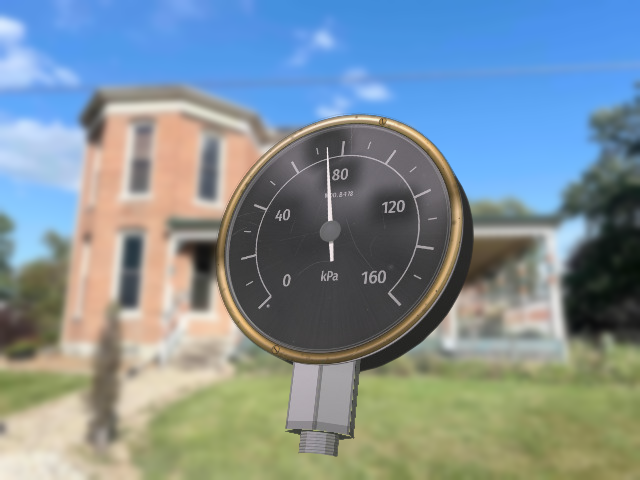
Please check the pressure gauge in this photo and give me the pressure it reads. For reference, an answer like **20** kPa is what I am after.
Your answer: **75** kPa
